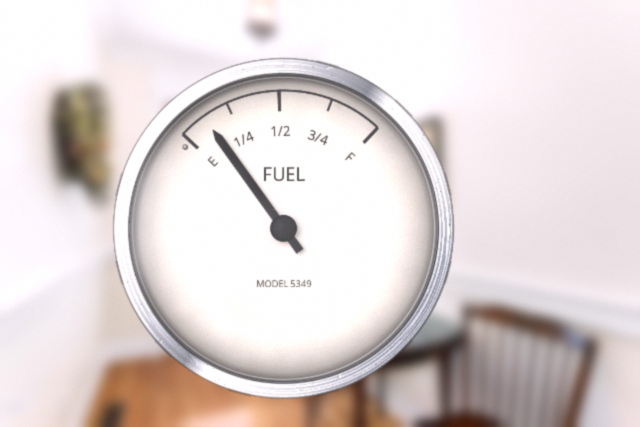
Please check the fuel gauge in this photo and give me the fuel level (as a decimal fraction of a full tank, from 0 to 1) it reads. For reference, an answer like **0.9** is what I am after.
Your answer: **0.125**
